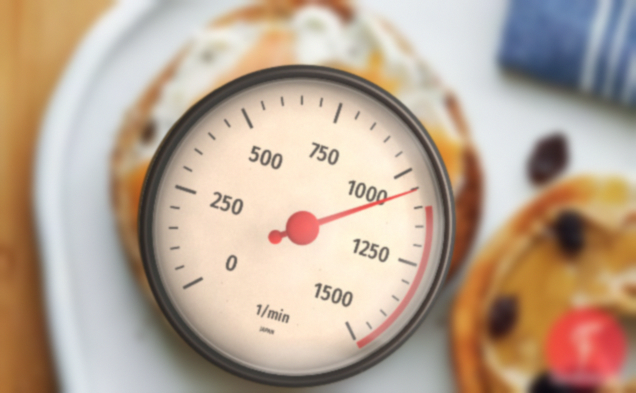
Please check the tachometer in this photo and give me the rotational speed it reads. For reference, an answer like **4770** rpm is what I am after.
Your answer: **1050** rpm
